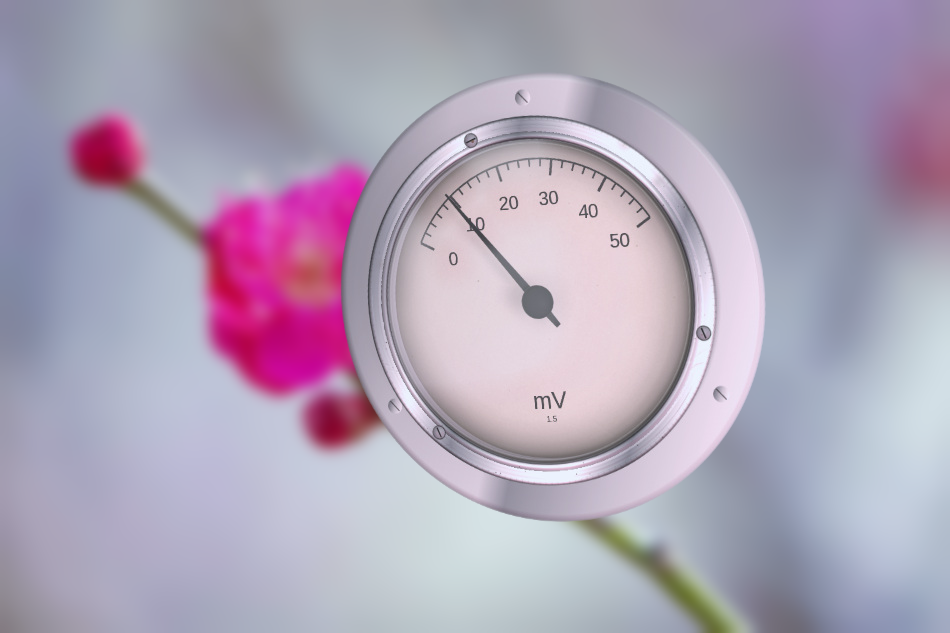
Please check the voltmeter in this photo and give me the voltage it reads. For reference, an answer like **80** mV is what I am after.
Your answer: **10** mV
